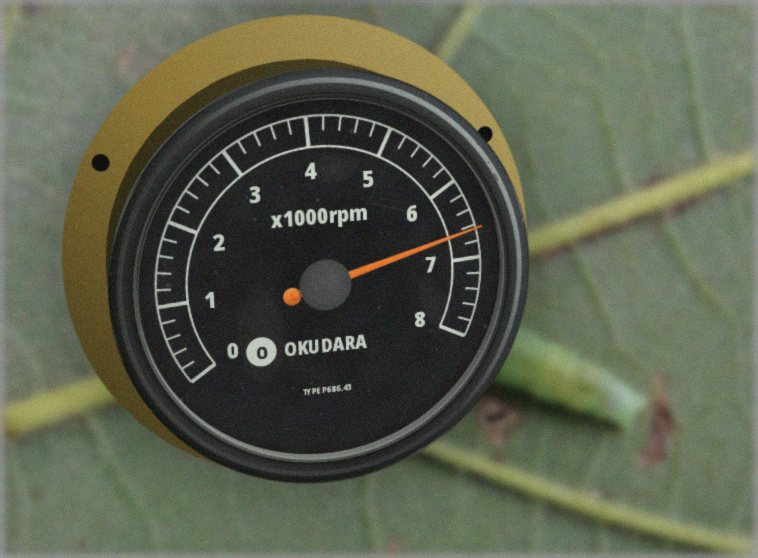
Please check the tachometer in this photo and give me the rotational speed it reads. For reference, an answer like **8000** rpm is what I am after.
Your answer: **6600** rpm
